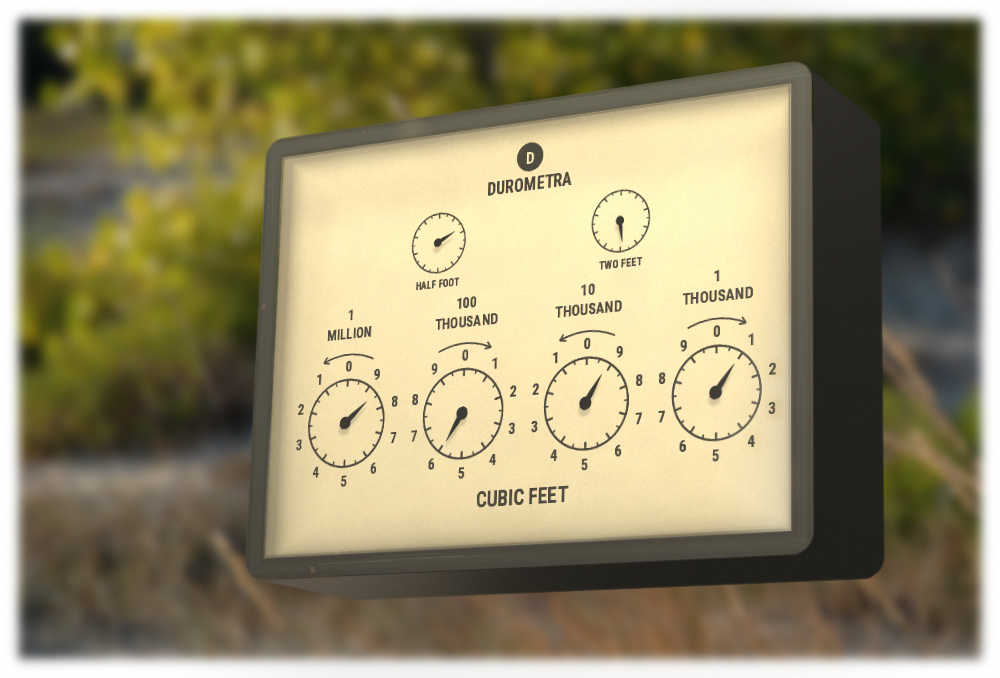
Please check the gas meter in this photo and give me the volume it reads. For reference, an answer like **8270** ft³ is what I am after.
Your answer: **859100** ft³
